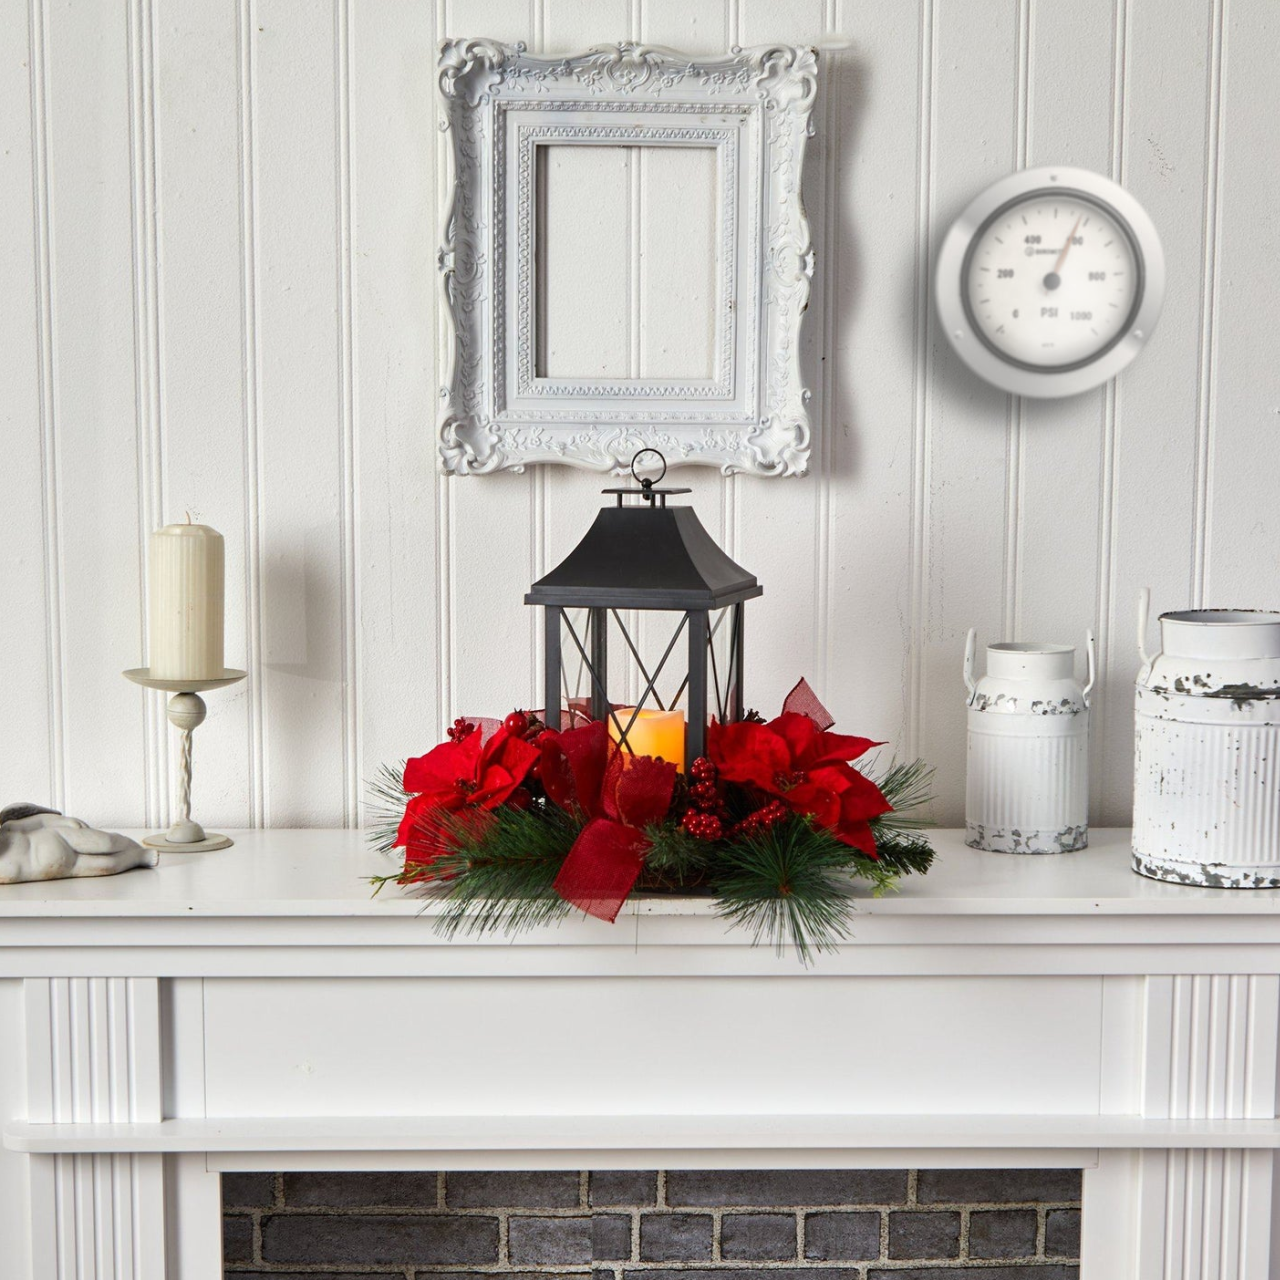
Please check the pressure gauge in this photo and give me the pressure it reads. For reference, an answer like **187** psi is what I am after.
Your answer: **575** psi
